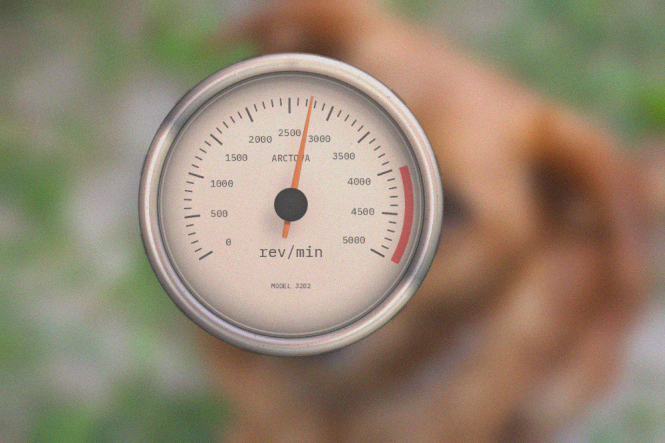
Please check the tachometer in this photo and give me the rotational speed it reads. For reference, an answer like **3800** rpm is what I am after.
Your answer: **2750** rpm
